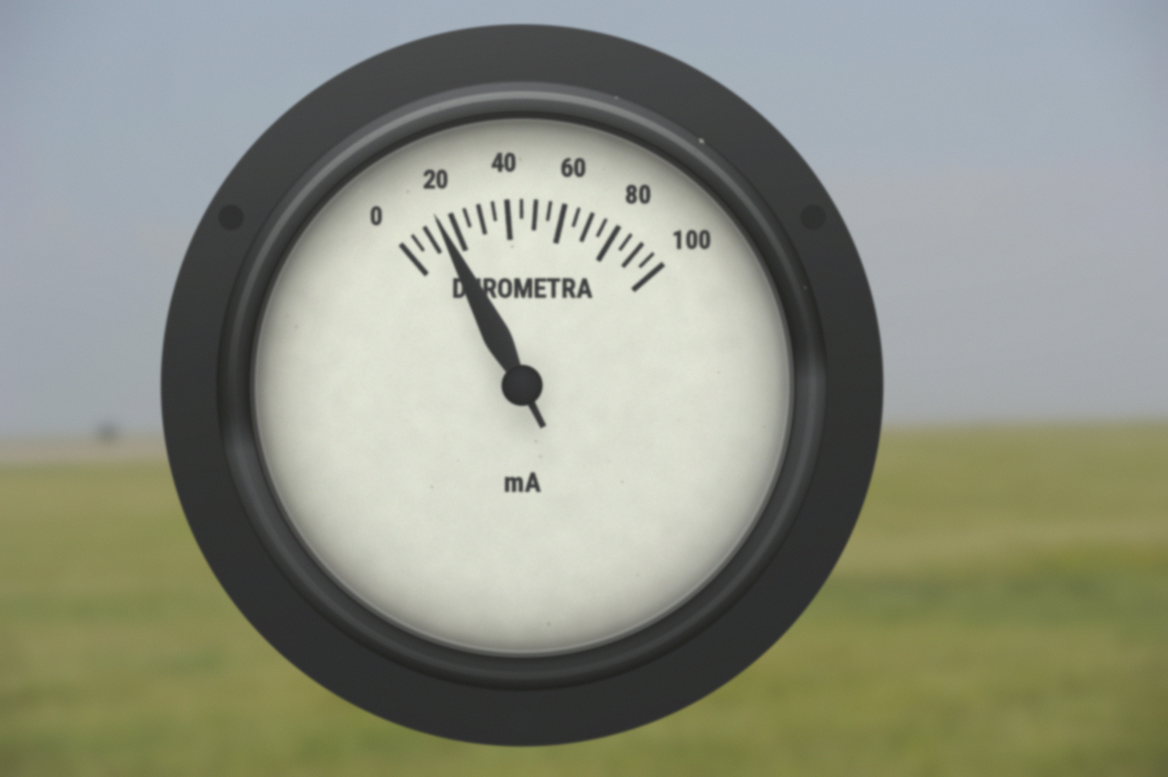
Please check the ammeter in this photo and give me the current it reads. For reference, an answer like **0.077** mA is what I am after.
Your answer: **15** mA
